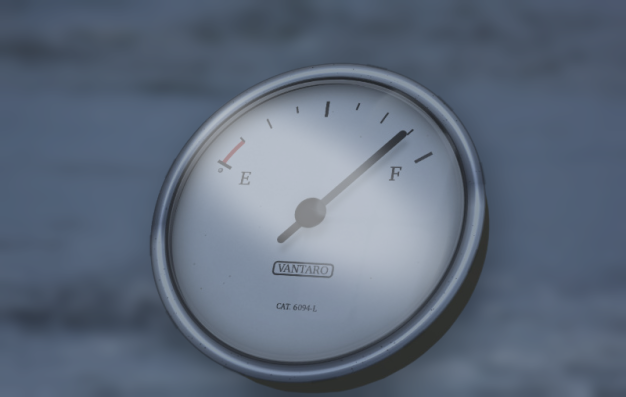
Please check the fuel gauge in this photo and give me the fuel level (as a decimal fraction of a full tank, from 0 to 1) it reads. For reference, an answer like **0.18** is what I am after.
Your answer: **0.875**
